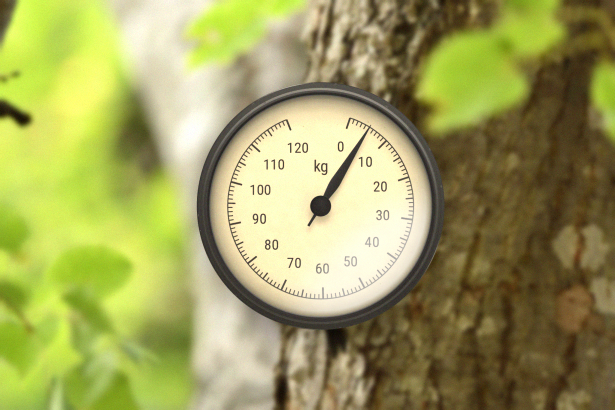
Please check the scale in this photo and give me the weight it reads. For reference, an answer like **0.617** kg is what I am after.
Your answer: **5** kg
